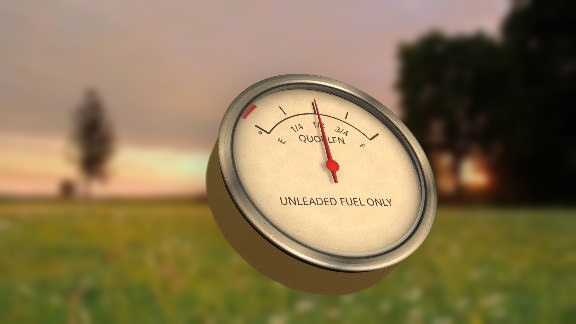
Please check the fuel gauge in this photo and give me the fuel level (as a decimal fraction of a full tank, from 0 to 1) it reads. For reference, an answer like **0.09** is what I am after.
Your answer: **0.5**
